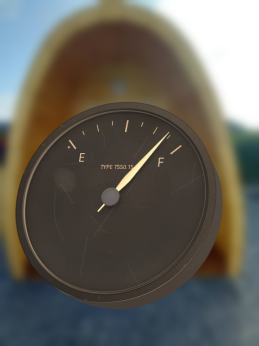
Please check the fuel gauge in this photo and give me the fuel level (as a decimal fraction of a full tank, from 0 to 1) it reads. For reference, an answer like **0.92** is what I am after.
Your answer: **0.875**
